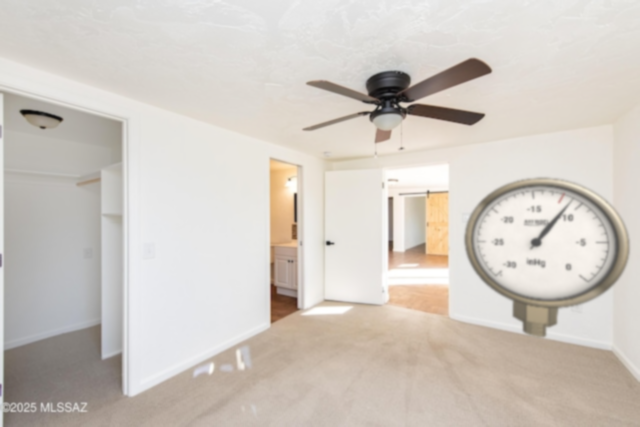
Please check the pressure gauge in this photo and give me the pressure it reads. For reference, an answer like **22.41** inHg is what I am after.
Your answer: **-11** inHg
